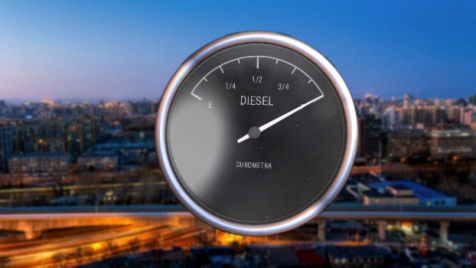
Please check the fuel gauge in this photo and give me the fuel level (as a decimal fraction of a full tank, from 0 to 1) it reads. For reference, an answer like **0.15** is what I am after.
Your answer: **1**
